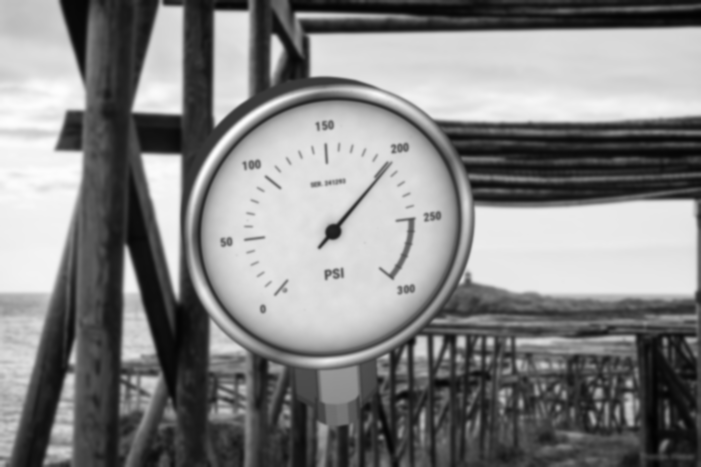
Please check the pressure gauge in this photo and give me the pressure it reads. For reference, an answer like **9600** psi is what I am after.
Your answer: **200** psi
